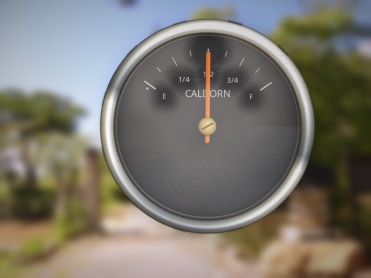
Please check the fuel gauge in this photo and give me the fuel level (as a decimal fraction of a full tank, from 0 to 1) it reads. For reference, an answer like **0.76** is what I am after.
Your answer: **0.5**
